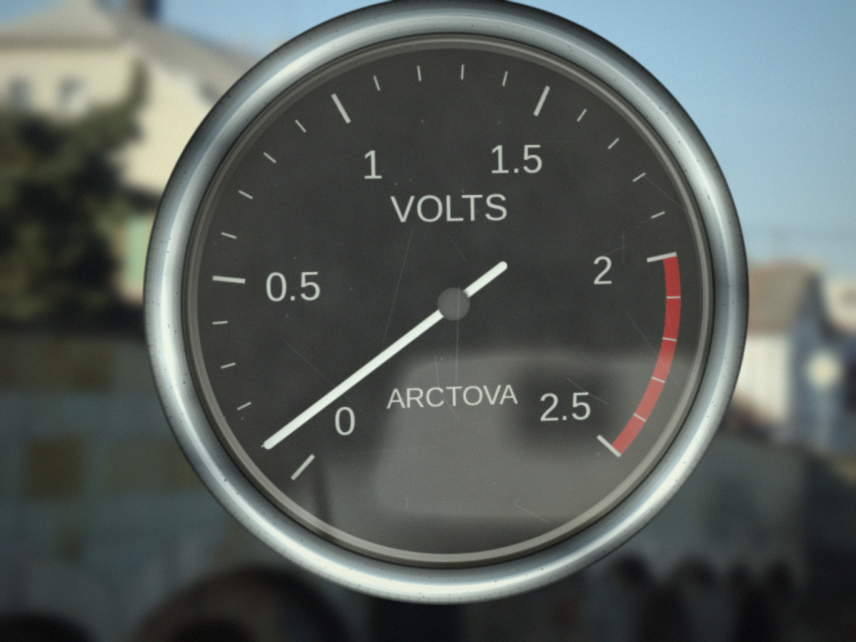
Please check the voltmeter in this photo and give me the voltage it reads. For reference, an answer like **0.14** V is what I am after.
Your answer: **0.1** V
